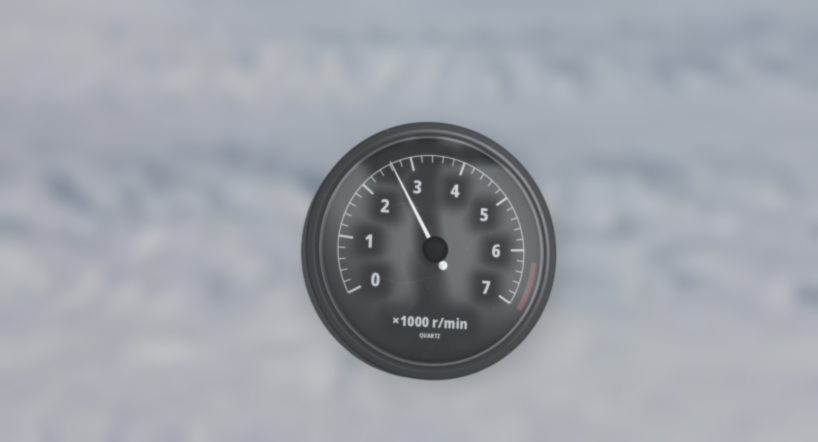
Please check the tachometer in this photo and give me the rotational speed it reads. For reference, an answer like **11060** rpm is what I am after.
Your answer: **2600** rpm
